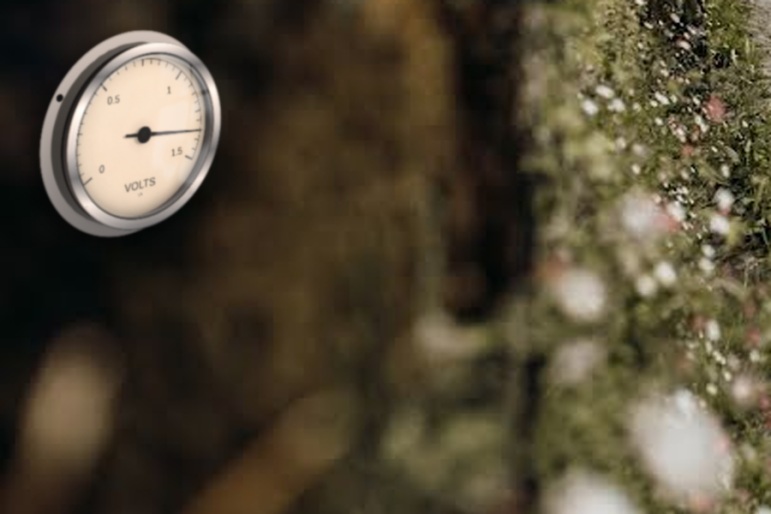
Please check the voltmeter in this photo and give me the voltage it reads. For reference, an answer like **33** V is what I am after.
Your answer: **1.35** V
